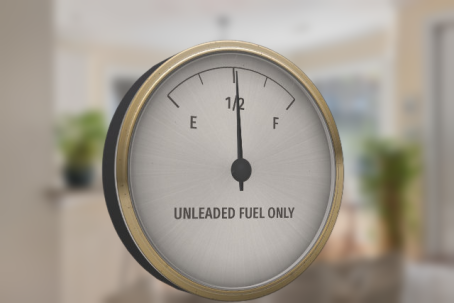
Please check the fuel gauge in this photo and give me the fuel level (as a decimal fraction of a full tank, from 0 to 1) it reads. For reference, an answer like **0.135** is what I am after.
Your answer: **0.5**
